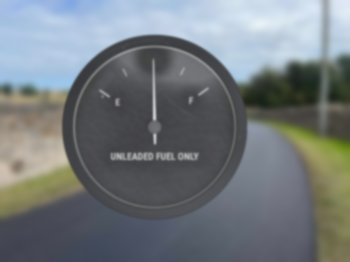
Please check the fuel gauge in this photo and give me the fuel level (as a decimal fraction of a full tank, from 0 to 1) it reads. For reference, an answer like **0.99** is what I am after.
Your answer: **0.5**
